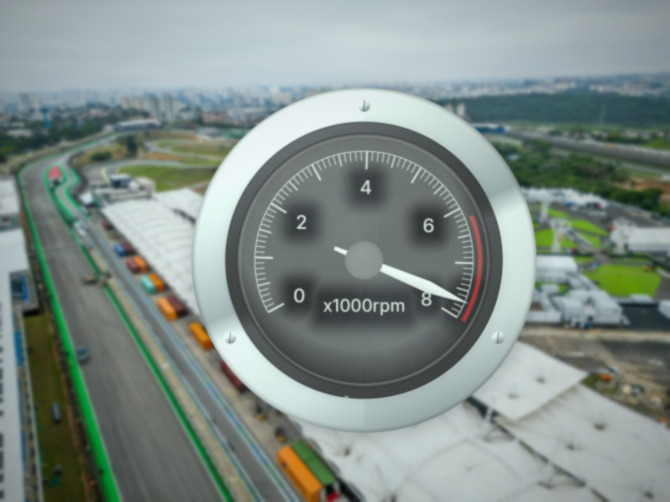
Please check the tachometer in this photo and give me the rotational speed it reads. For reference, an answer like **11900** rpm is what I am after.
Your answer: **7700** rpm
